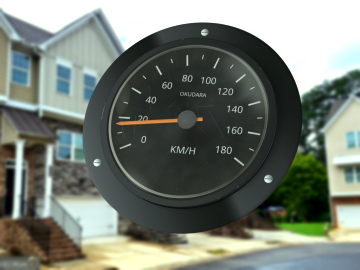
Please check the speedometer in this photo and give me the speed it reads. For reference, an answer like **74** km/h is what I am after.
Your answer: **15** km/h
